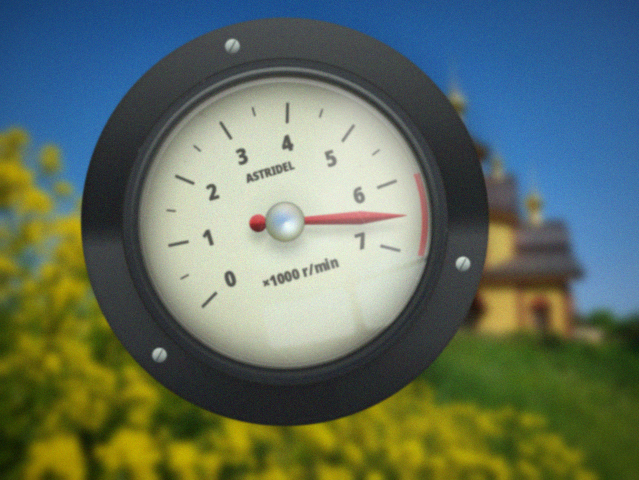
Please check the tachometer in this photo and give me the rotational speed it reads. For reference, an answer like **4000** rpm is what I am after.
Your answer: **6500** rpm
